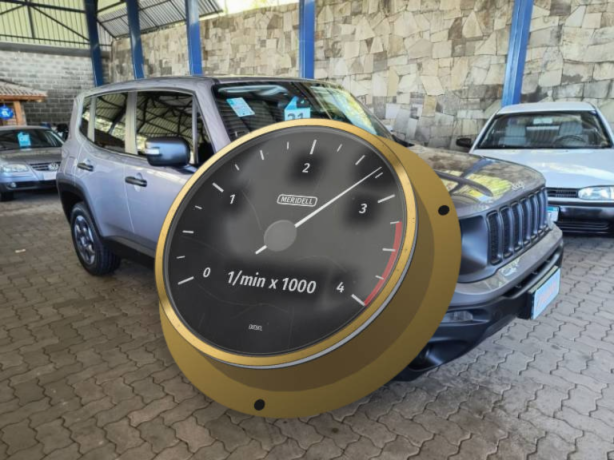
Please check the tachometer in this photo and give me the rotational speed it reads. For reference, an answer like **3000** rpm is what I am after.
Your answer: **2750** rpm
